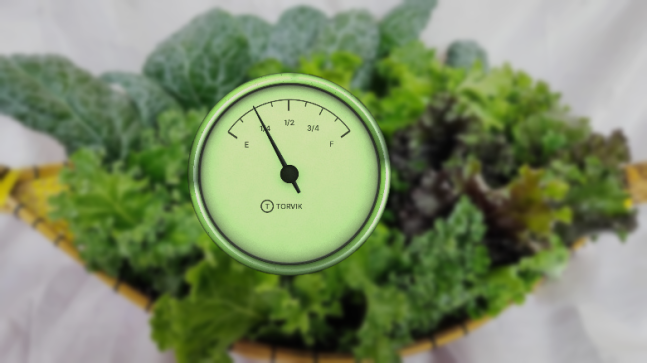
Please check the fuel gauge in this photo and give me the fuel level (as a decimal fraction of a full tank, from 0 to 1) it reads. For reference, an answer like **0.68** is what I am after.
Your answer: **0.25**
